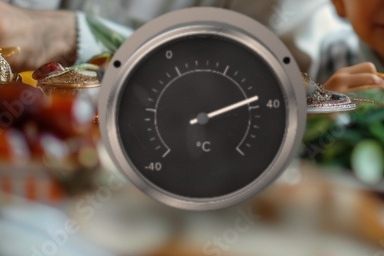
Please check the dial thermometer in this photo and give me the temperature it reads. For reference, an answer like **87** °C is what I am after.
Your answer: **36** °C
